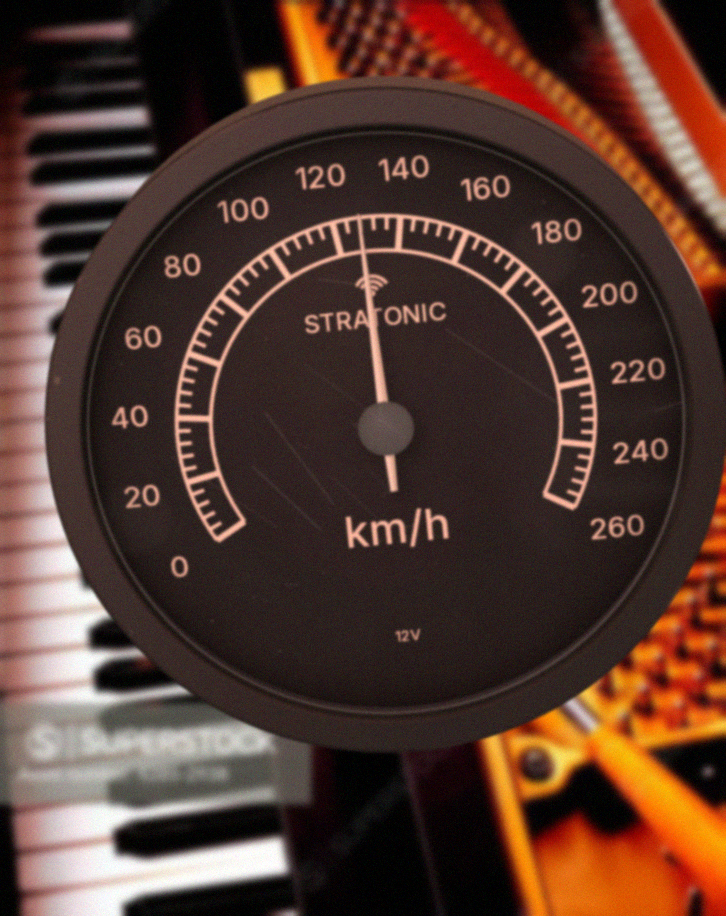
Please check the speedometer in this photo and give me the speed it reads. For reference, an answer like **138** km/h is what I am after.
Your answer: **128** km/h
